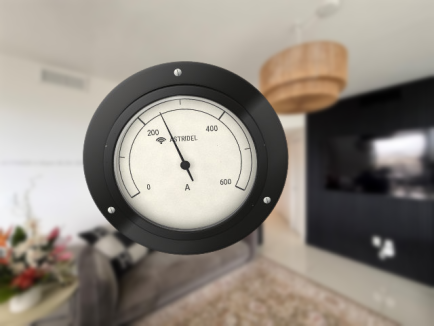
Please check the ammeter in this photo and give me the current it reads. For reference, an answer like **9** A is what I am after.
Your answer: **250** A
